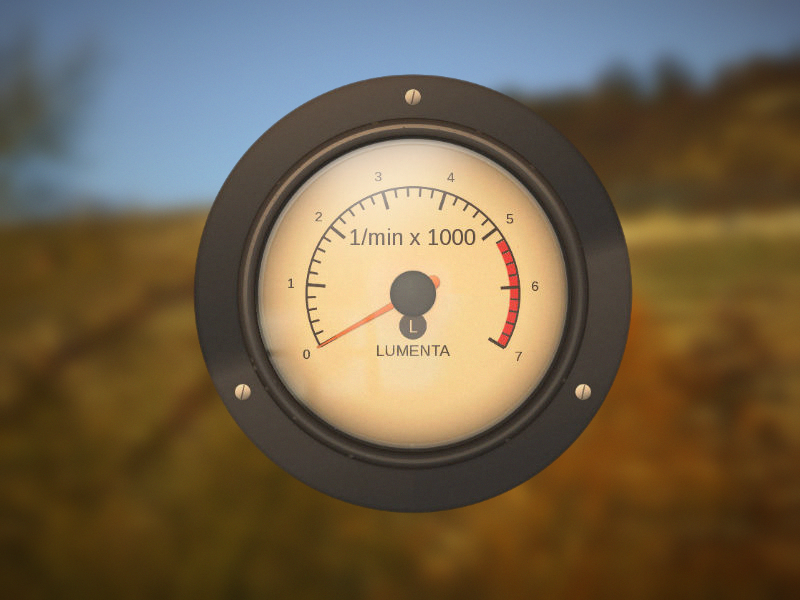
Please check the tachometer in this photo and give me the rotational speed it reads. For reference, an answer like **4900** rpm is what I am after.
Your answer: **0** rpm
